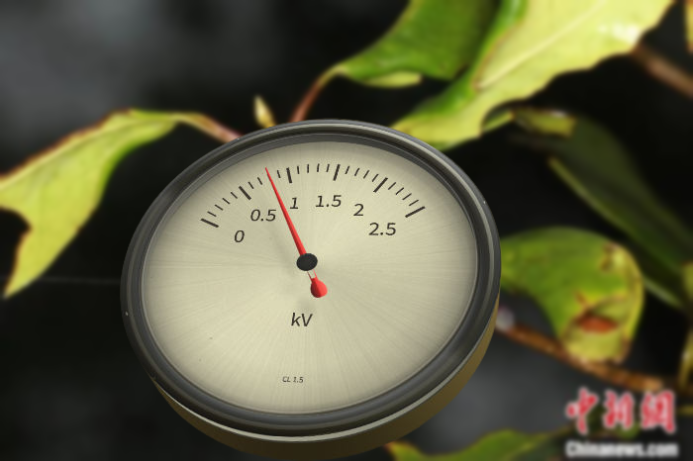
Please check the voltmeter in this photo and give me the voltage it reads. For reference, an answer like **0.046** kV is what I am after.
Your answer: **0.8** kV
